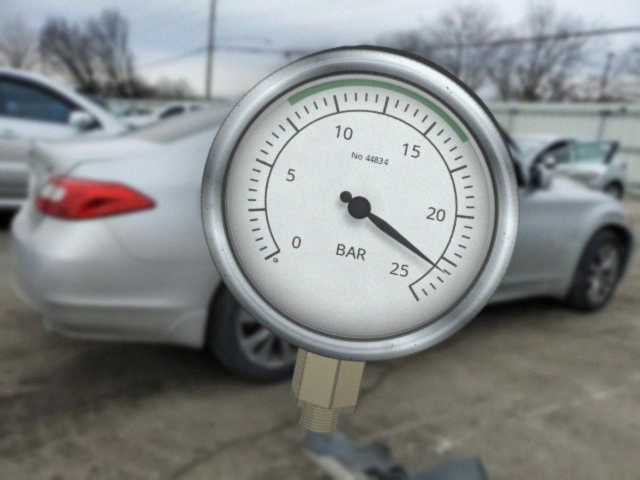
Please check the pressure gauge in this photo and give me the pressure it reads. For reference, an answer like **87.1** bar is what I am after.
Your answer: **23** bar
